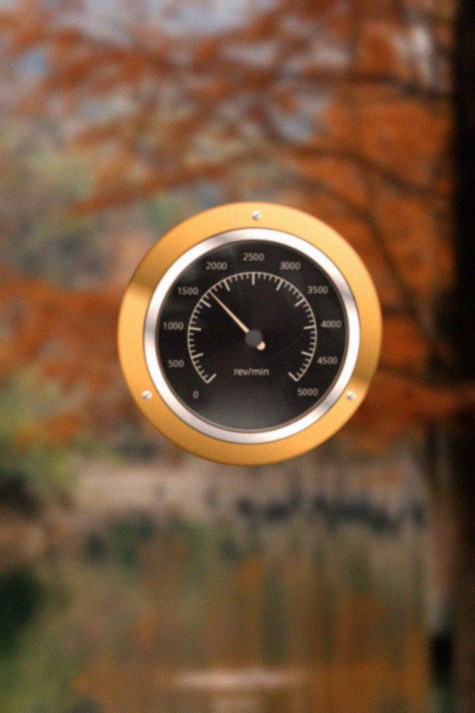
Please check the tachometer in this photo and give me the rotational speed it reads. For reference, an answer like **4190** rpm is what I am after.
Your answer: **1700** rpm
